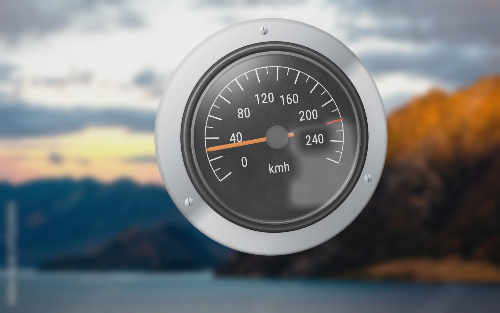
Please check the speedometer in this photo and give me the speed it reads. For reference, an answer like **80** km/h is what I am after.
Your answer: **30** km/h
